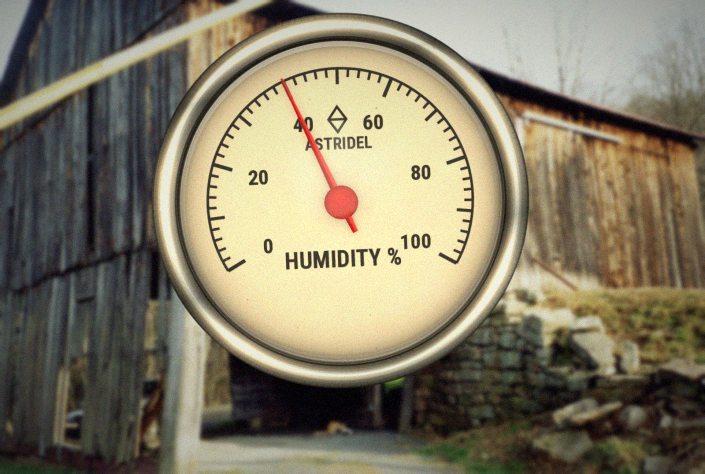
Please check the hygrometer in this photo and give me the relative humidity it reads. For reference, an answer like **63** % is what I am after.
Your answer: **40** %
